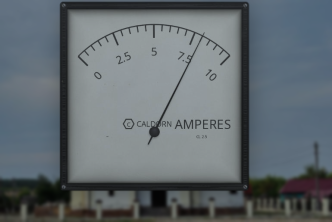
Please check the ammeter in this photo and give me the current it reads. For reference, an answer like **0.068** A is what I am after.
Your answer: **8** A
